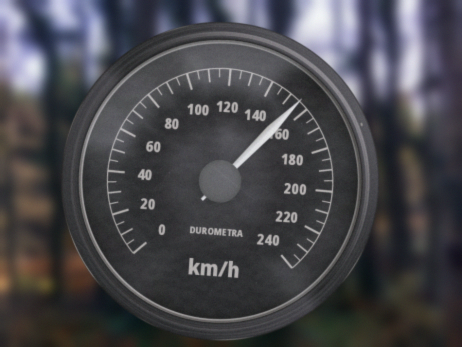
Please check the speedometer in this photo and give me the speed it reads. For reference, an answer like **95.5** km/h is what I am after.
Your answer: **155** km/h
